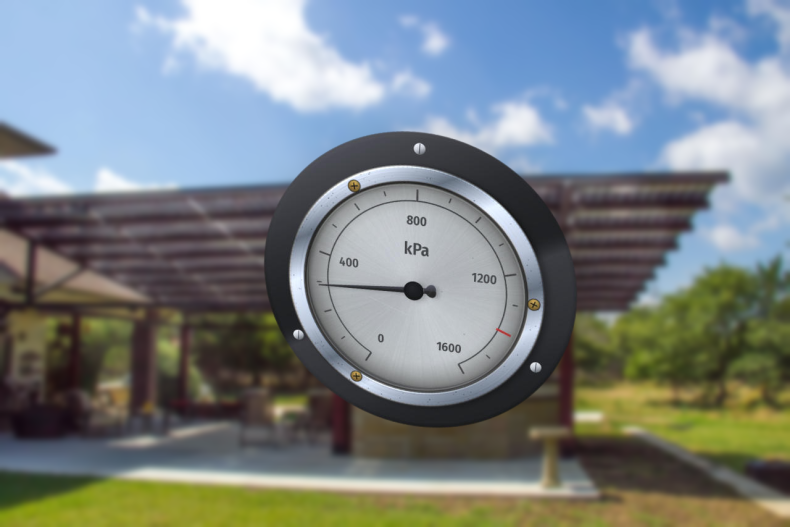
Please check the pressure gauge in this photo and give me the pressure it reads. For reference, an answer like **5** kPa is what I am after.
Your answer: **300** kPa
